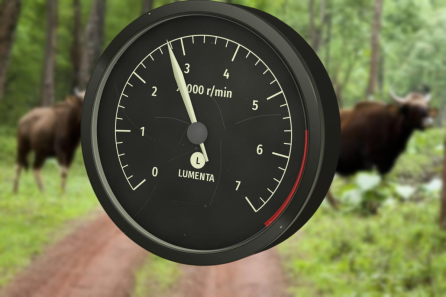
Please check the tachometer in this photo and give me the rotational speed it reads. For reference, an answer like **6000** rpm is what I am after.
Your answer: **2800** rpm
